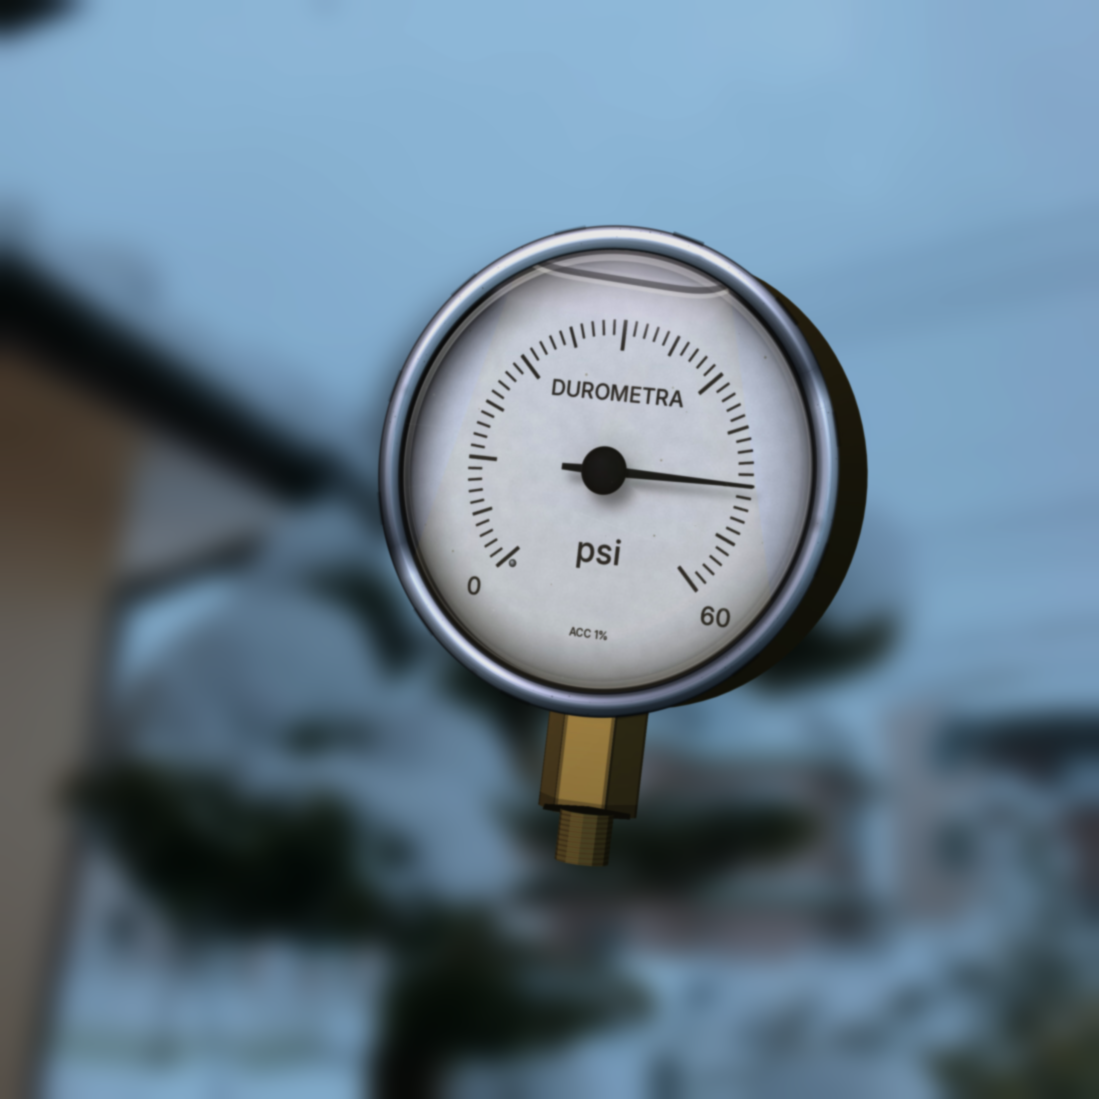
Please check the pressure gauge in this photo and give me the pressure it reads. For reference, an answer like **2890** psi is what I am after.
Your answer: **50** psi
